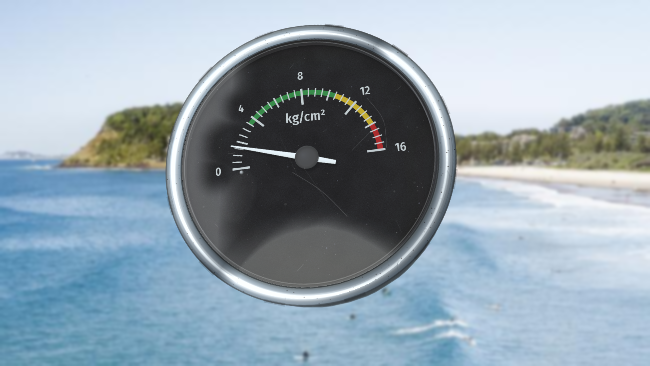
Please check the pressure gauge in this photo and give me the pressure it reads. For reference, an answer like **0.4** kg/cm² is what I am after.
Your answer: **1.5** kg/cm²
